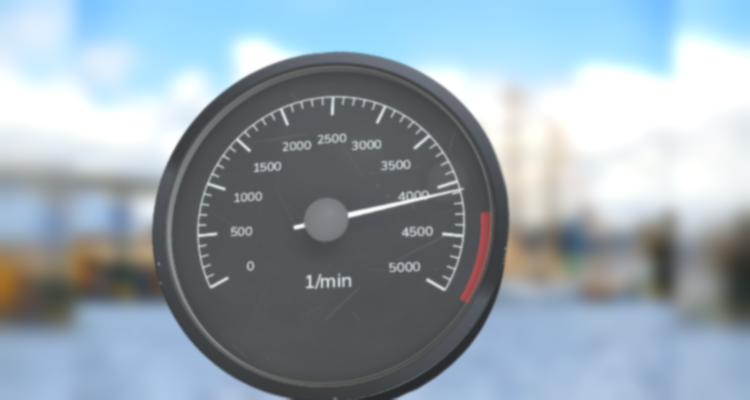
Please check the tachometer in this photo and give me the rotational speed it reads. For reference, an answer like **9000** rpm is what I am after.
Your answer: **4100** rpm
